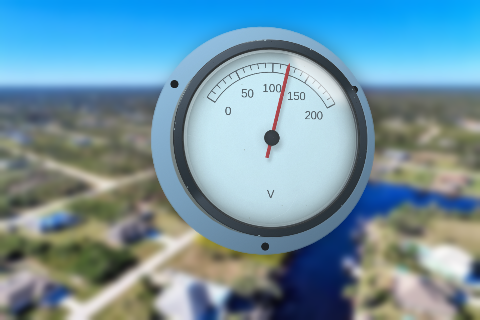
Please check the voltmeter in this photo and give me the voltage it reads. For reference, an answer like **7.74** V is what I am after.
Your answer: **120** V
